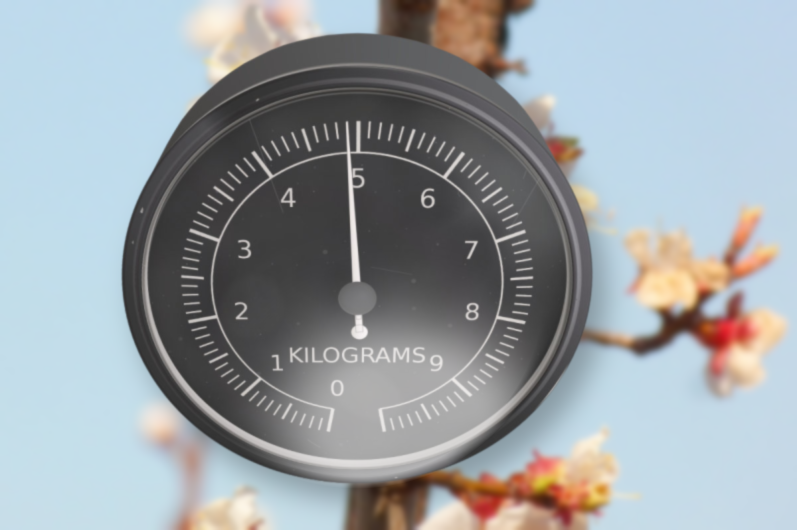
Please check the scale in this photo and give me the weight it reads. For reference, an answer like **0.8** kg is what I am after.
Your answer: **4.9** kg
